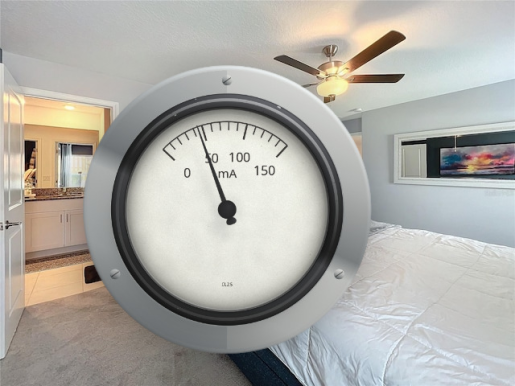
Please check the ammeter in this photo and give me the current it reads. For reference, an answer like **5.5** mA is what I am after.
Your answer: **45** mA
